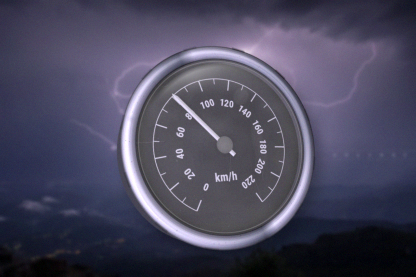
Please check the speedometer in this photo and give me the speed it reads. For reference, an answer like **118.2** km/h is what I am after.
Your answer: **80** km/h
